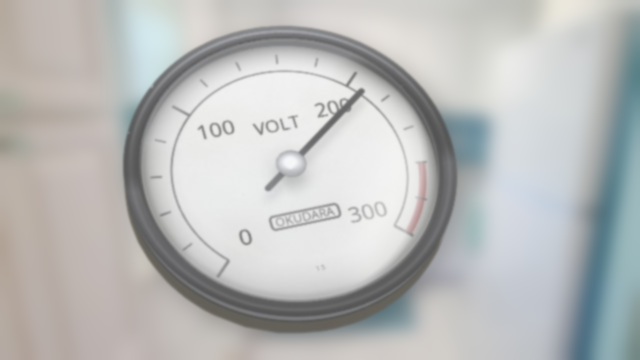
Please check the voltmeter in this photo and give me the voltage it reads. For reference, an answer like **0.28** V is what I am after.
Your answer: **210** V
